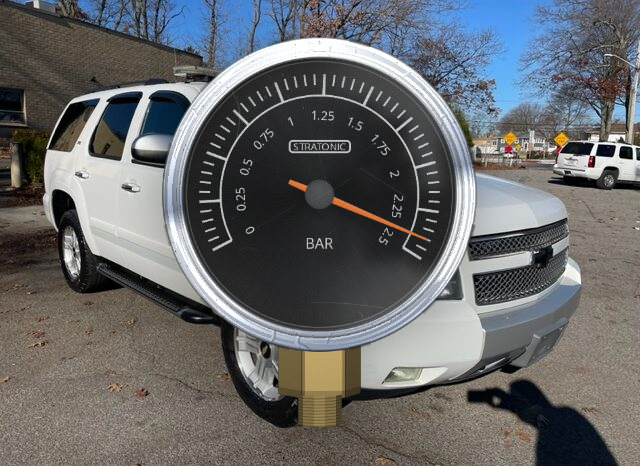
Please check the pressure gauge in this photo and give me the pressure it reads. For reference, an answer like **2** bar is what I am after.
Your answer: **2.4** bar
